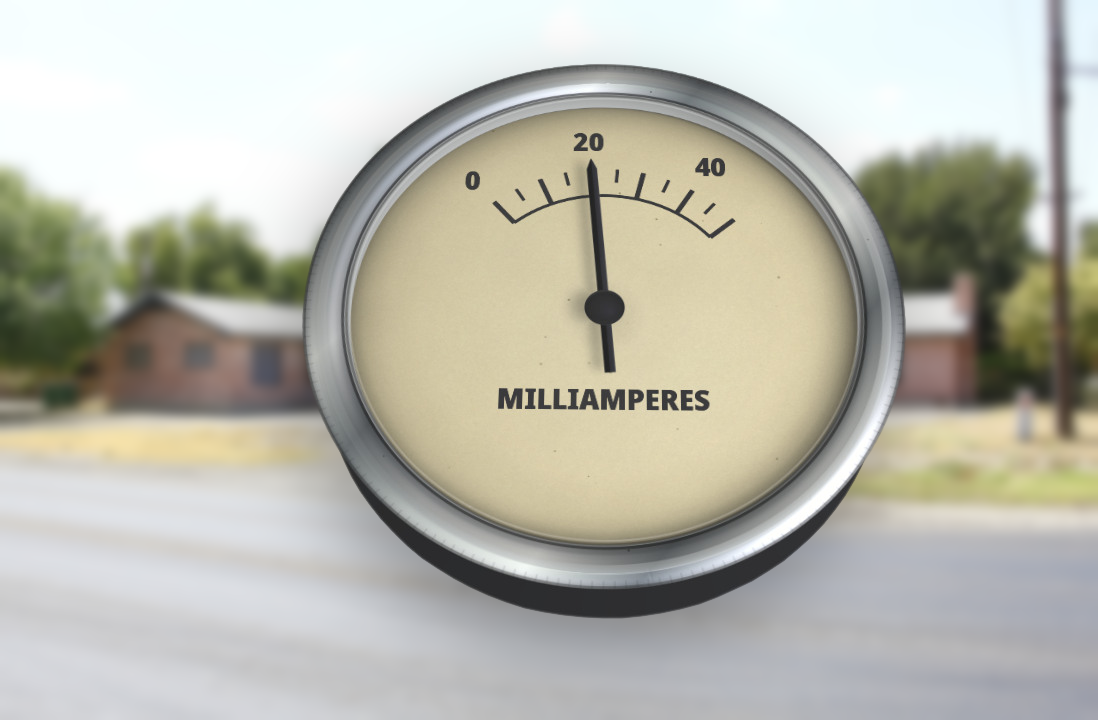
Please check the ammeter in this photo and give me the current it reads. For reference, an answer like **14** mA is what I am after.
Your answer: **20** mA
